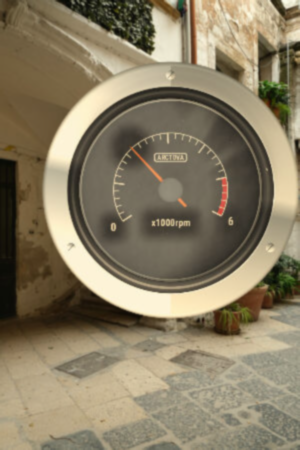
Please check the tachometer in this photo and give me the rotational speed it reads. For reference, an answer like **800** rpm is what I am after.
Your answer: **2000** rpm
